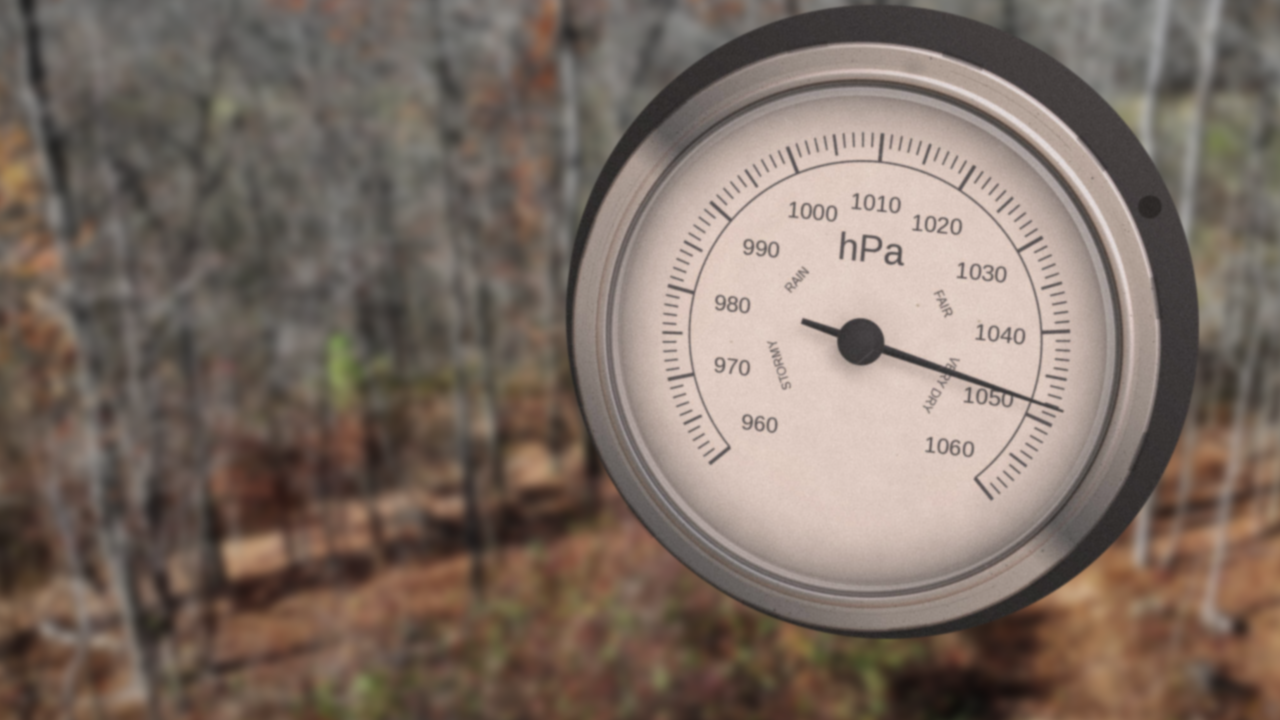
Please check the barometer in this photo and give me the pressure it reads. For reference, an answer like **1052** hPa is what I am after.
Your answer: **1048** hPa
